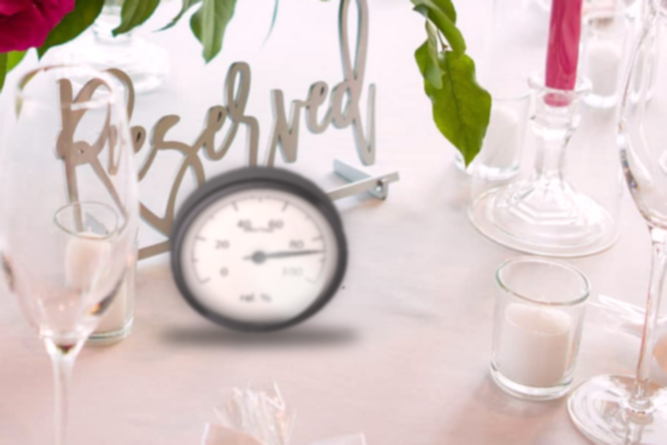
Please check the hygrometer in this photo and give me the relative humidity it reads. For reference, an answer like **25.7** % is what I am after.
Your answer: **85** %
